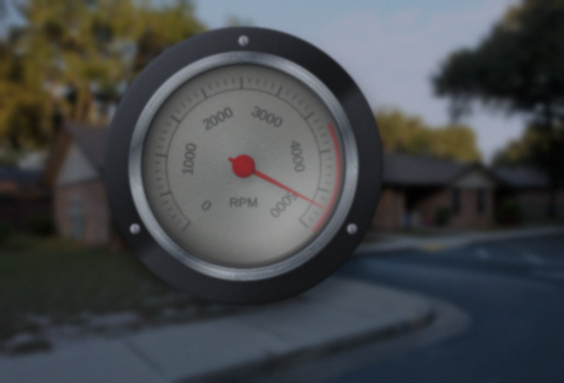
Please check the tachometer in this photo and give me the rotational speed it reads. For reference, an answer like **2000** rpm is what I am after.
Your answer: **4700** rpm
